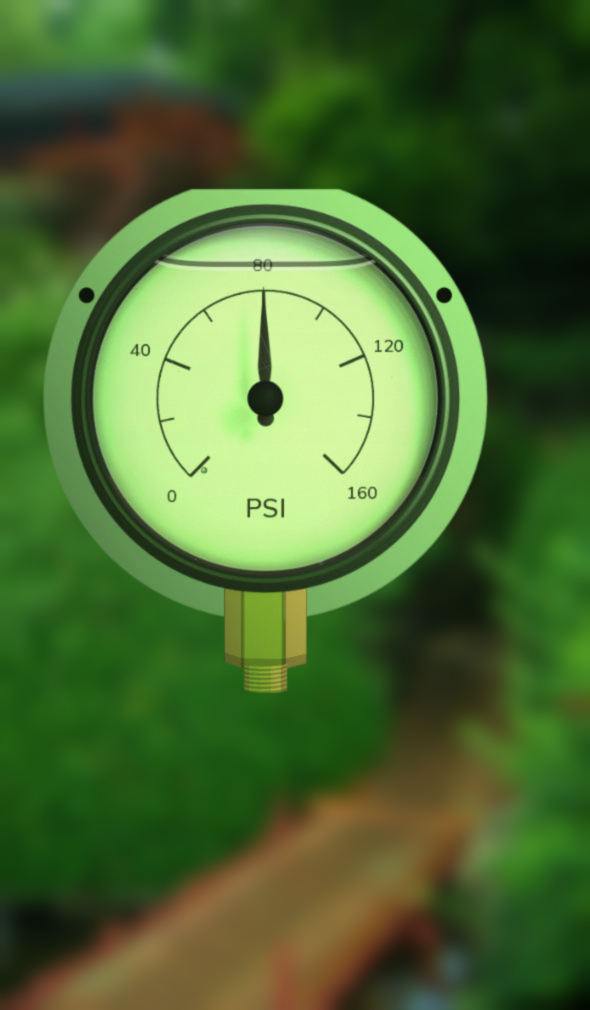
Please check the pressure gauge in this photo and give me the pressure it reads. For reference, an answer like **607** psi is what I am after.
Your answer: **80** psi
